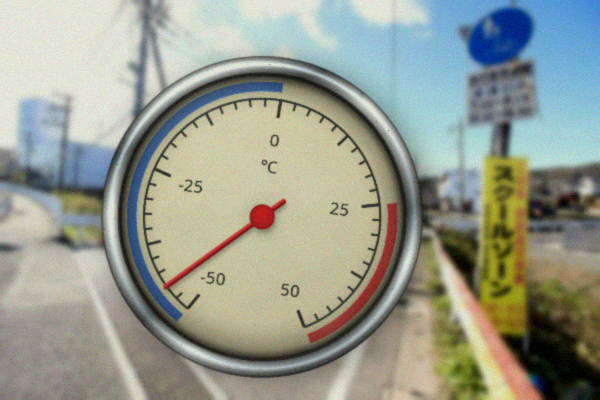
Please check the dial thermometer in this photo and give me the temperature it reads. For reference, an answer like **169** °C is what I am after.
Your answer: **-45** °C
